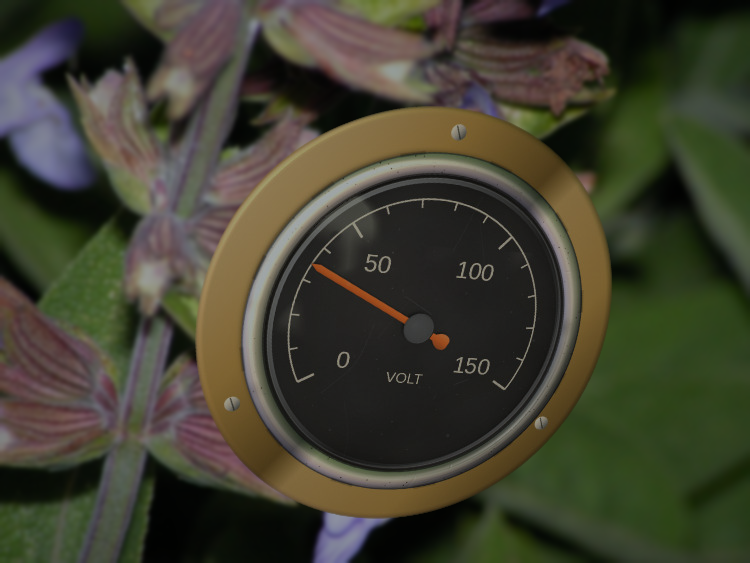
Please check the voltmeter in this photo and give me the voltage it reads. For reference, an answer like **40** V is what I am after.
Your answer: **35** V
